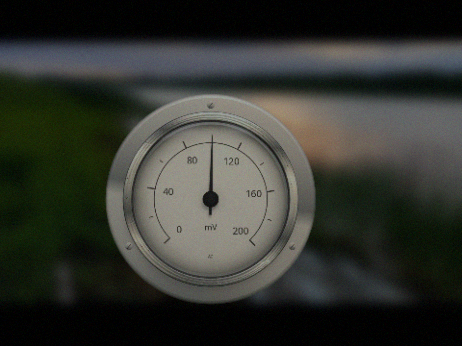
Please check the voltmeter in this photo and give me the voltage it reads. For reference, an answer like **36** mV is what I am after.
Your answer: **100** mV
